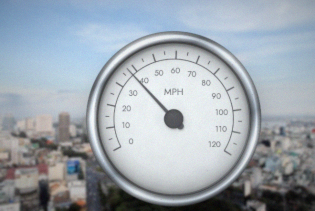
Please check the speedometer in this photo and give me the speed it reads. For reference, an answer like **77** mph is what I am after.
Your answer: **37.5** mph
